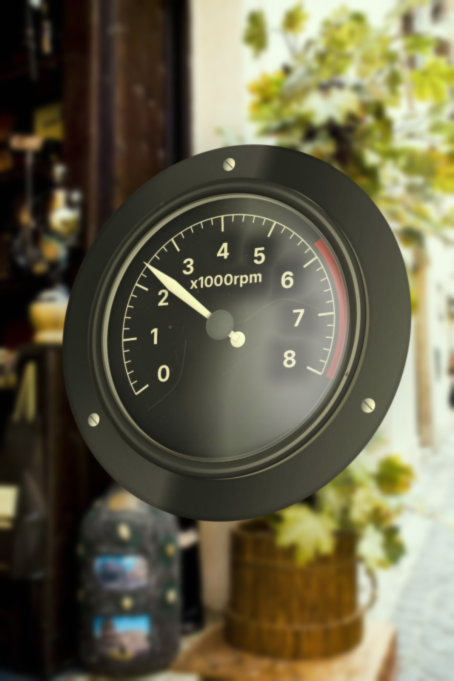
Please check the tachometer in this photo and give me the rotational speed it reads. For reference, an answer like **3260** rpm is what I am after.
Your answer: **2400** rpm
